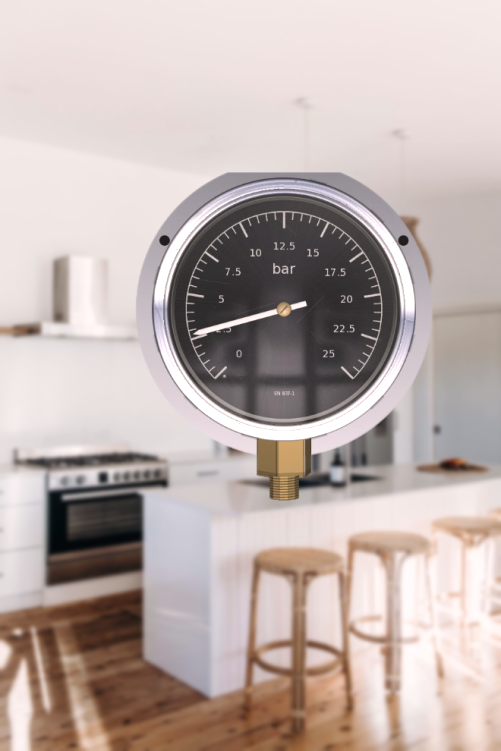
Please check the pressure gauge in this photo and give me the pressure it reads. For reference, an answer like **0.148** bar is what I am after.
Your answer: **2.75** bar
